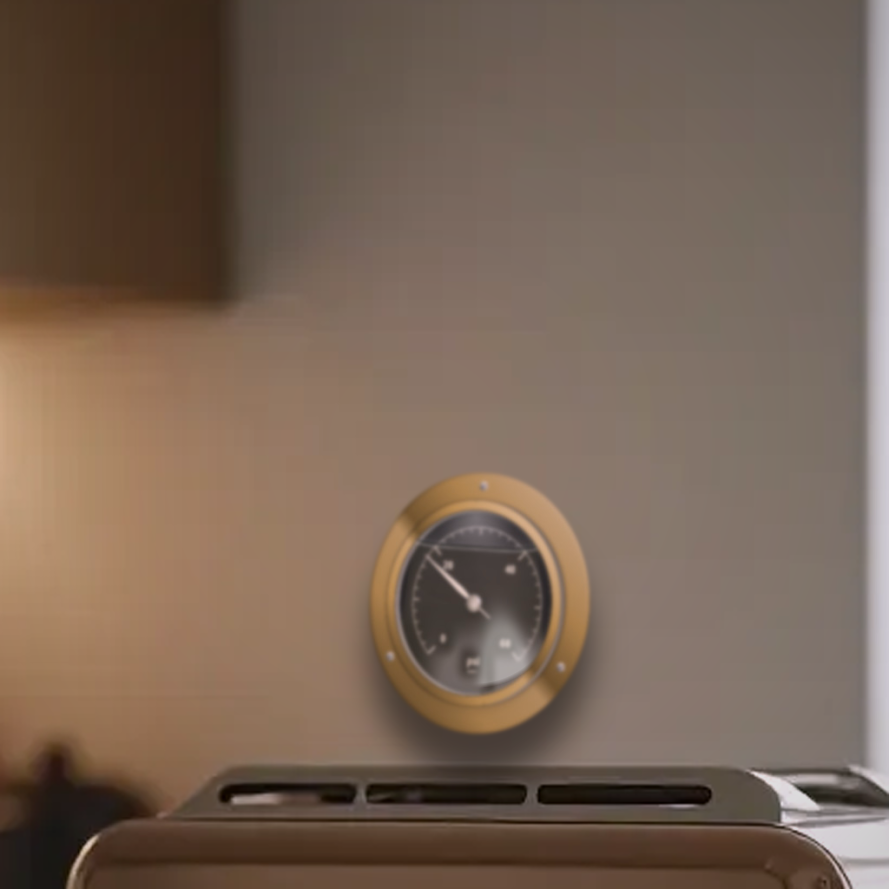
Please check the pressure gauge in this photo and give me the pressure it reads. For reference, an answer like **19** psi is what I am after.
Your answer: **18** psi
